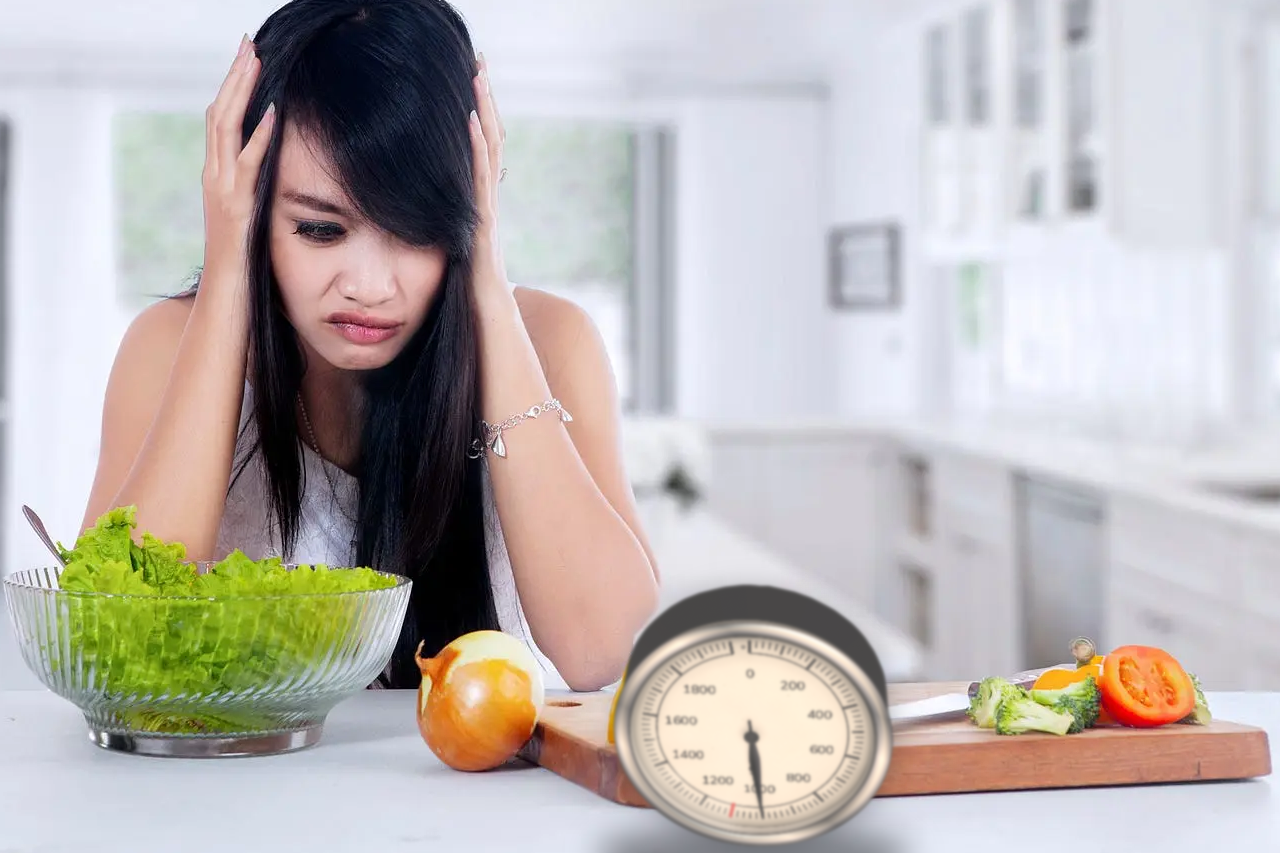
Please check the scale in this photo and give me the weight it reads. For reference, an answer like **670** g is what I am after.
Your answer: **1000** g
